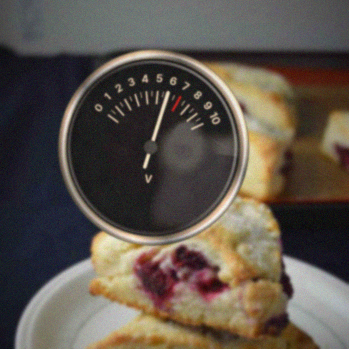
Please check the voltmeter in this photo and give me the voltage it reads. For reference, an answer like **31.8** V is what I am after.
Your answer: **6** V
